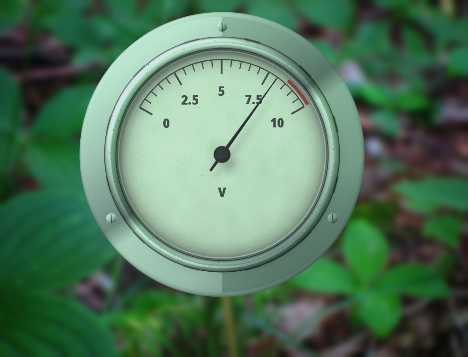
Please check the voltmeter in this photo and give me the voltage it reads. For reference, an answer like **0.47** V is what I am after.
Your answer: **8** V
